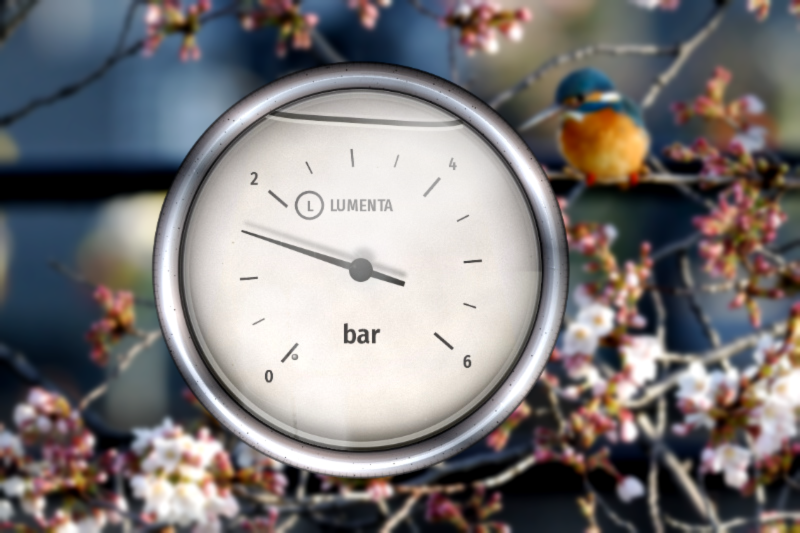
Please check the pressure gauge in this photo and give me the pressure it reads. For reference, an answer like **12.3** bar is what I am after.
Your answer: **1.5** bar
